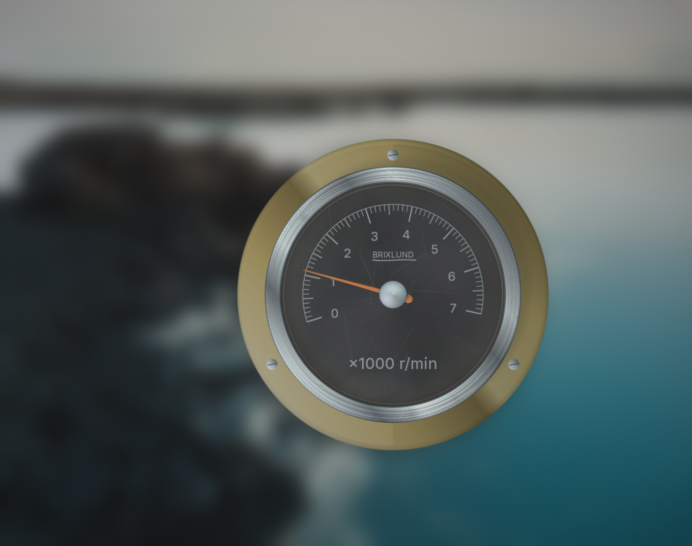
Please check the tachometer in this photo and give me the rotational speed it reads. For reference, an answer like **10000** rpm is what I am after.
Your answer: **1100** rpm
